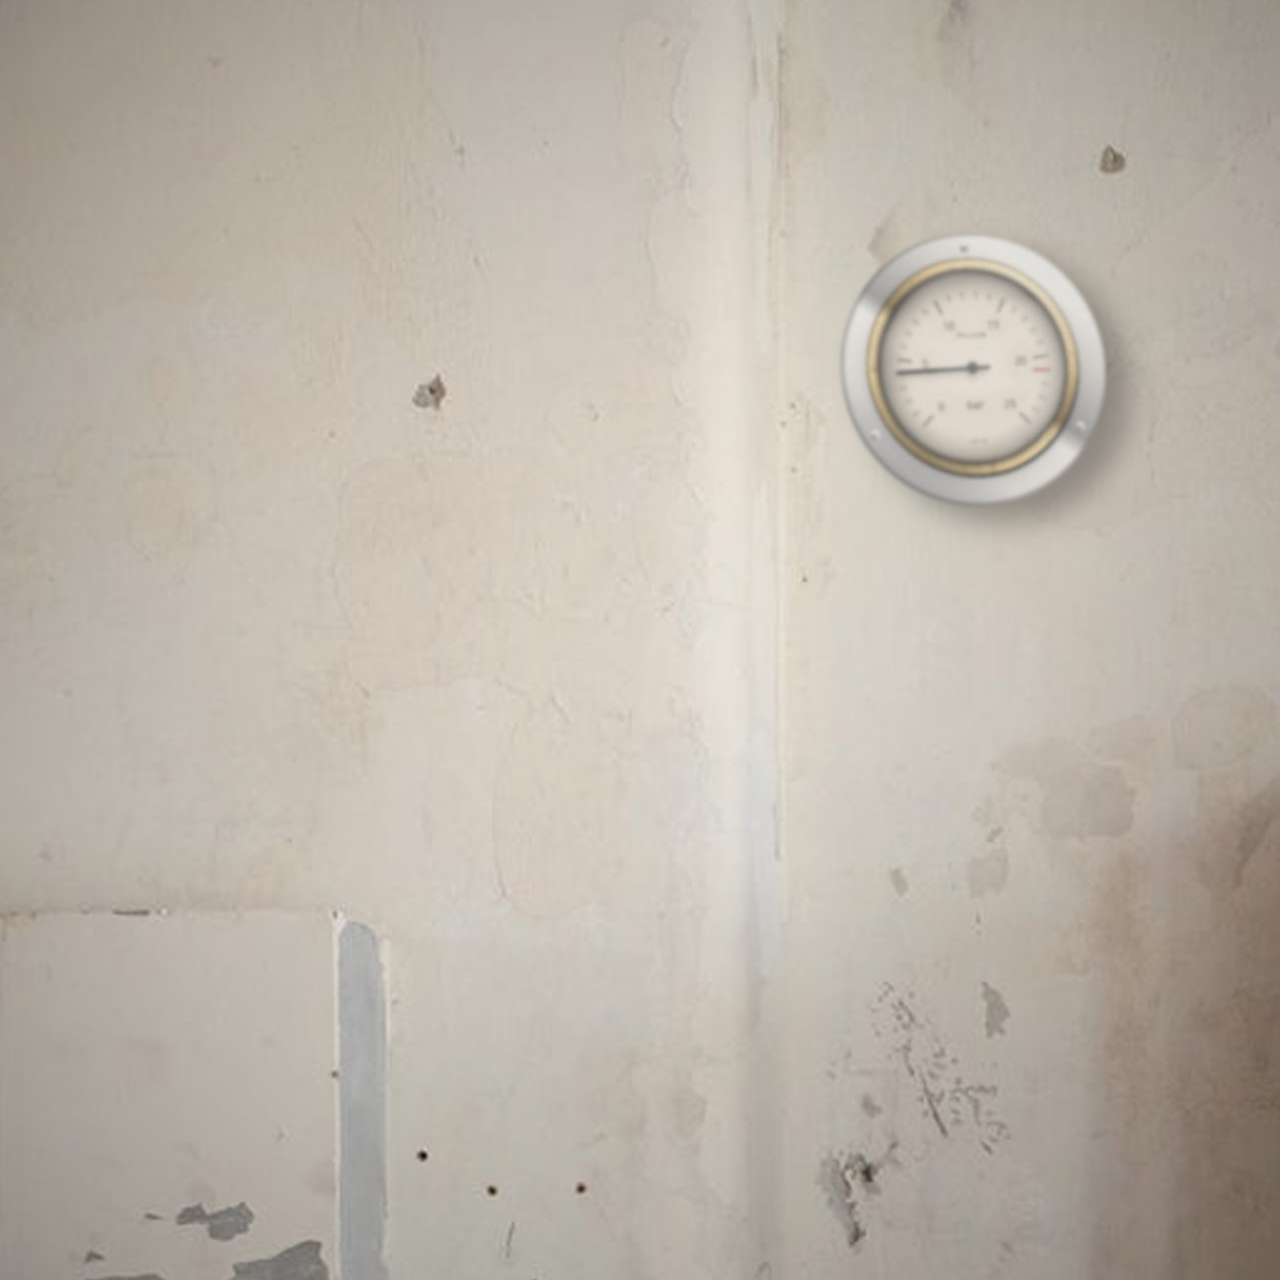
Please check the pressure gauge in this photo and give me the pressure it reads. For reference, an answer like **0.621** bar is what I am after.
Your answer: **4** bar
